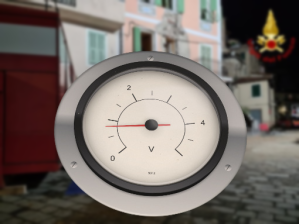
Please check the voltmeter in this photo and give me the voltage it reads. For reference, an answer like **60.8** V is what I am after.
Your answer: **0.75** V
